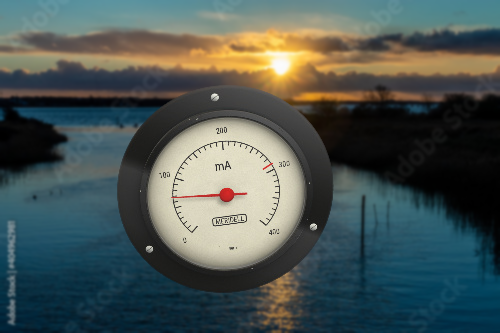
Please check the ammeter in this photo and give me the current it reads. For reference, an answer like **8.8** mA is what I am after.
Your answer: **70** mA
